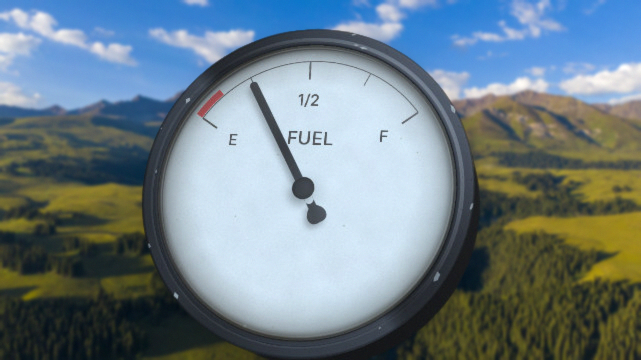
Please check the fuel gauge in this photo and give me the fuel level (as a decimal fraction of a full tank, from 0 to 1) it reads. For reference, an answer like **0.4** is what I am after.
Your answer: **0.25**
